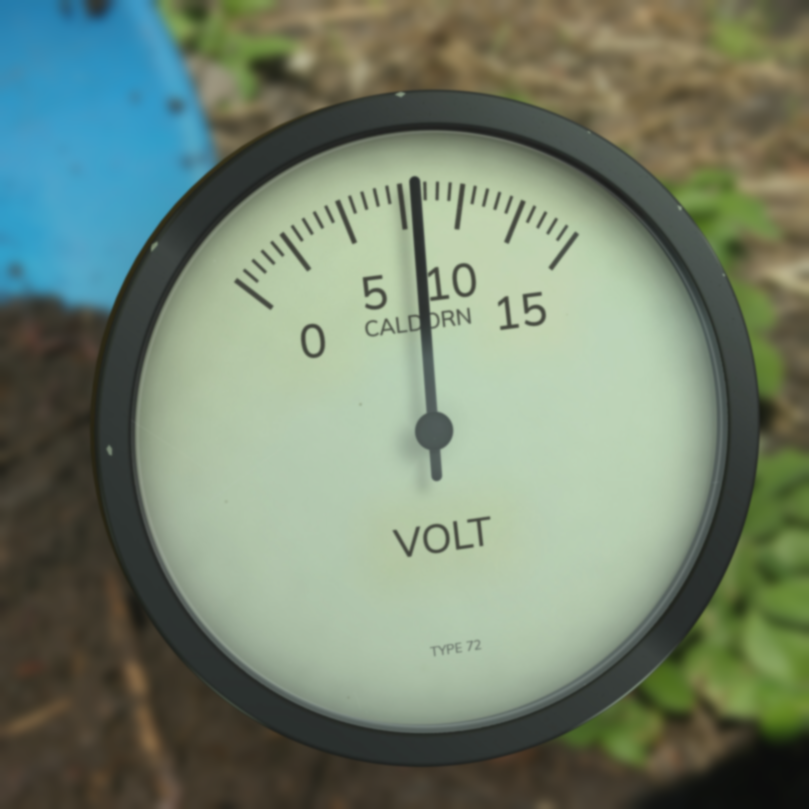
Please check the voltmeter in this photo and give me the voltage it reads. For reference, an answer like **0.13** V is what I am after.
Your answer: **8** V
